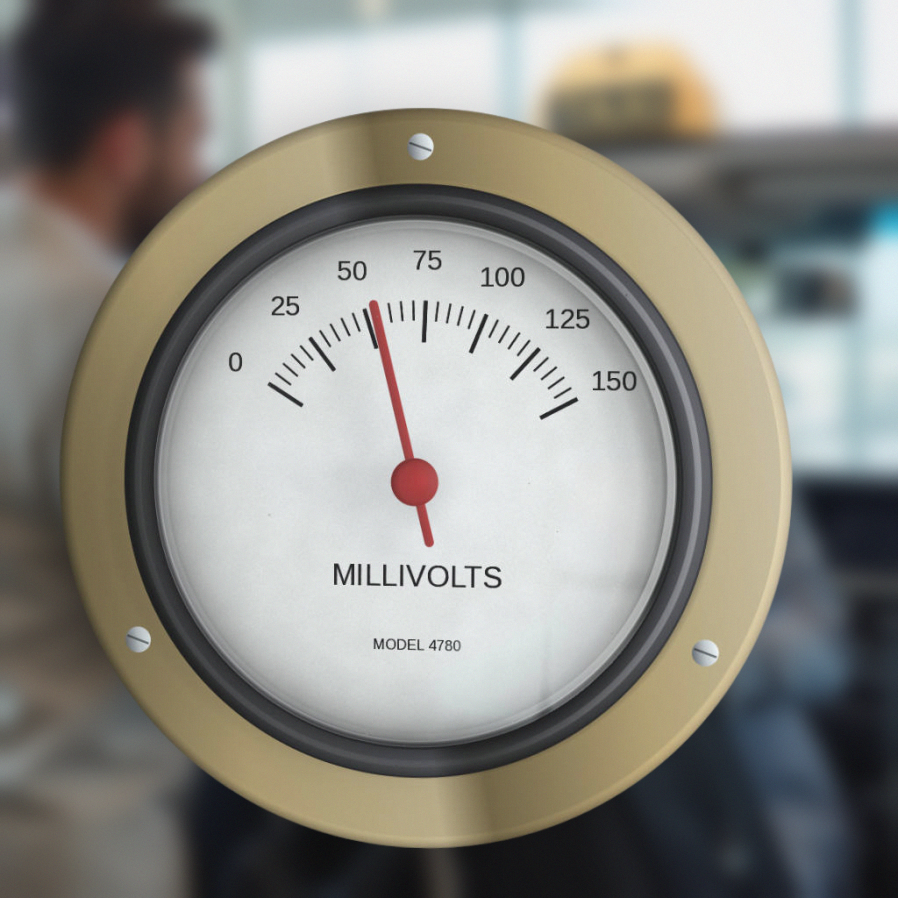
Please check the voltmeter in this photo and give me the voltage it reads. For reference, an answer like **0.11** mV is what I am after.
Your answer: **55** mV
